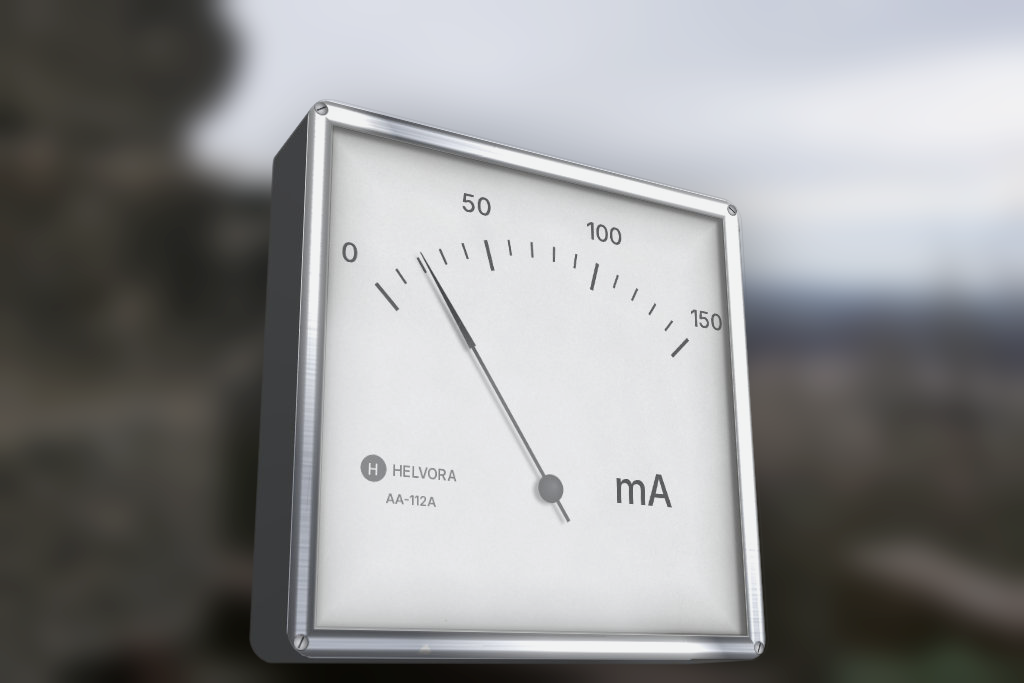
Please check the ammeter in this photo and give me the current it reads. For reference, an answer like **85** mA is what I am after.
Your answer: **20** mA
